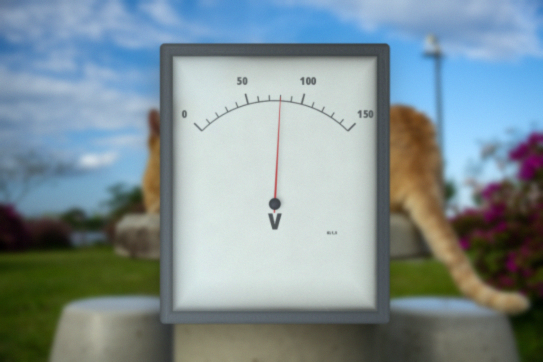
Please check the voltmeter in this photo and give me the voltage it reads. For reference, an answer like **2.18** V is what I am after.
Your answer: **80** V
